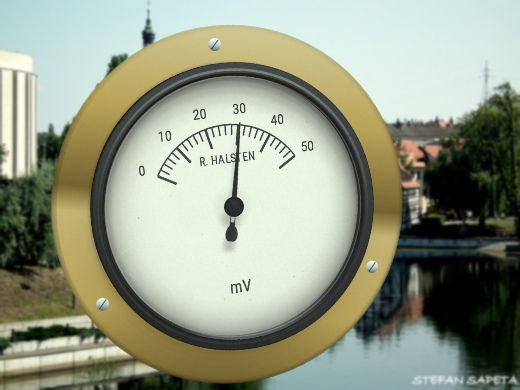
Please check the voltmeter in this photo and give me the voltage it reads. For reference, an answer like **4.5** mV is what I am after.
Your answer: **30** mV
